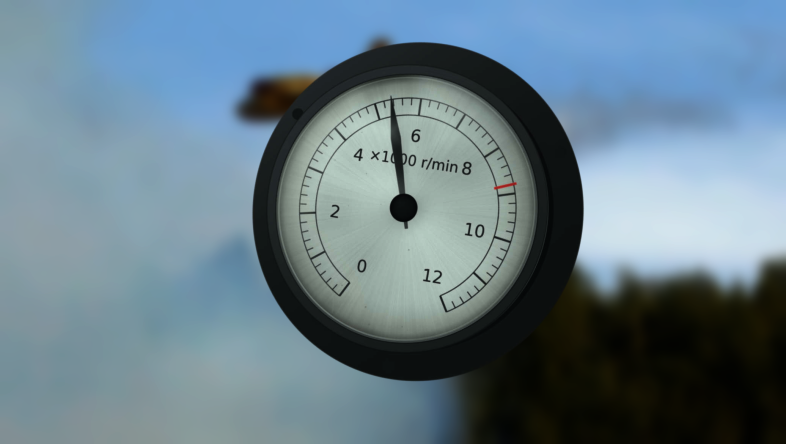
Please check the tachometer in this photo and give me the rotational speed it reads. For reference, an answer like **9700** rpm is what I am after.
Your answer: **5400** rpm
